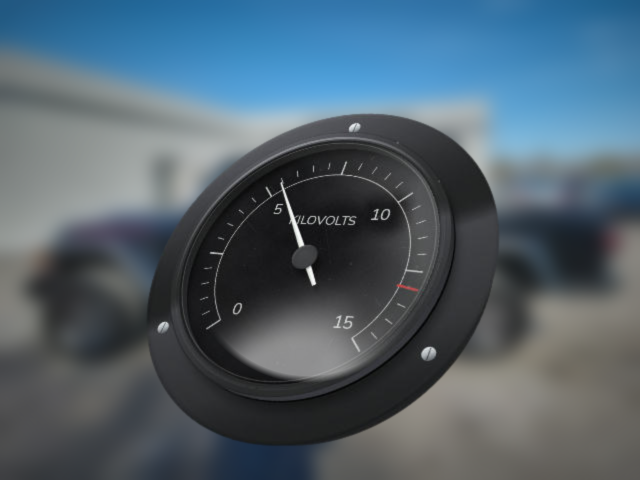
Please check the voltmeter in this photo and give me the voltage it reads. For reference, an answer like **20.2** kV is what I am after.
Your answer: **5.5** kV
